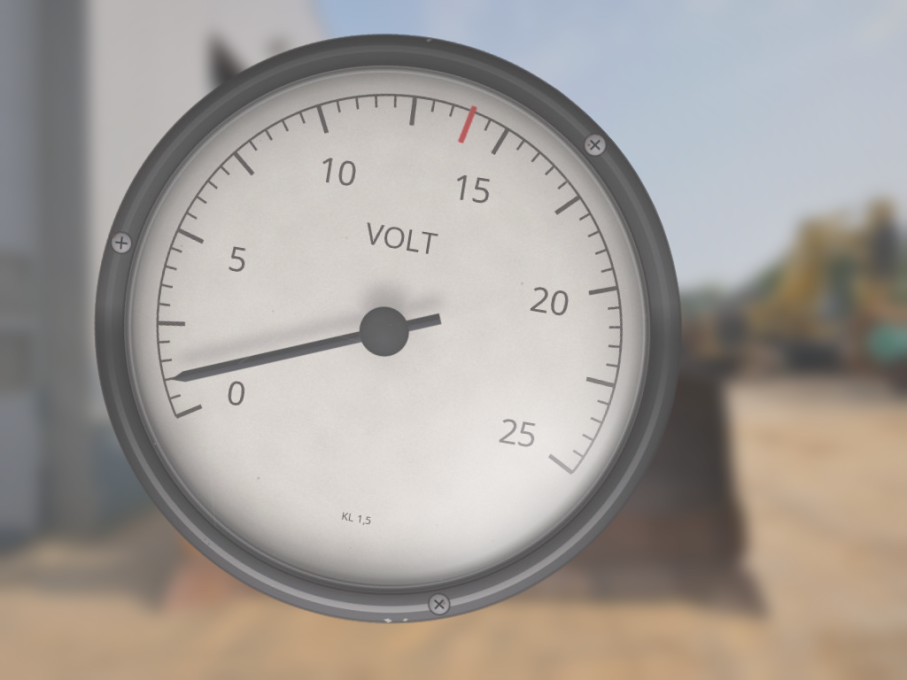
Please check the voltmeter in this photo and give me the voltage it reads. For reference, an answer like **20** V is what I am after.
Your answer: **1** V
